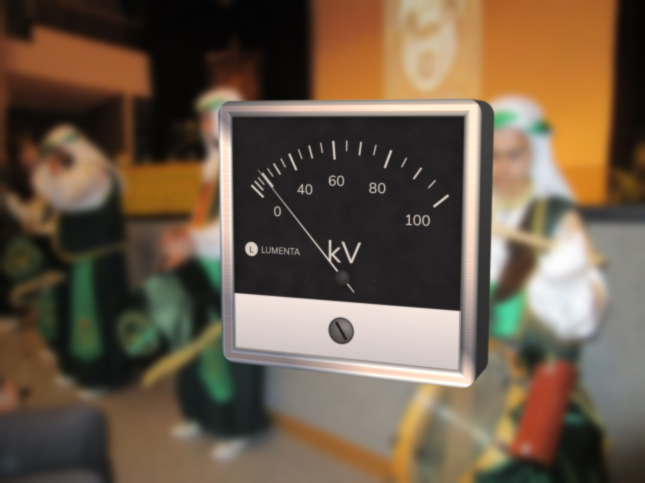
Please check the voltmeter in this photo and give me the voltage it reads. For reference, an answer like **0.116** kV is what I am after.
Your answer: **20** kV
